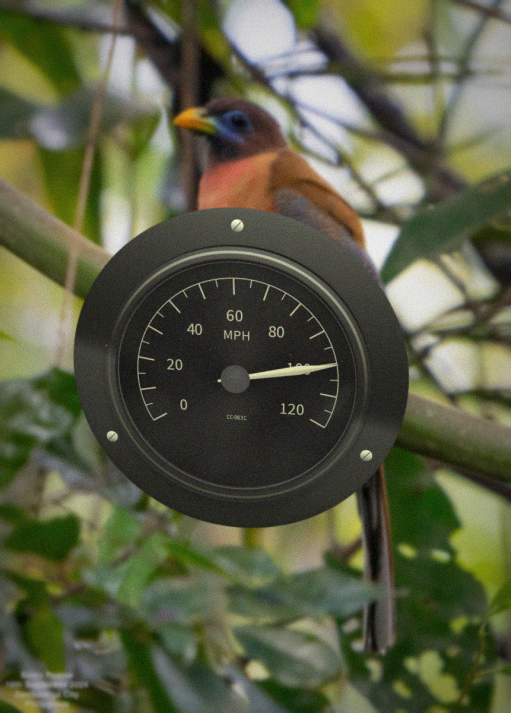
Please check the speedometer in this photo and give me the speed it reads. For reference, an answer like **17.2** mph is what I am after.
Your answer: **100** mph
